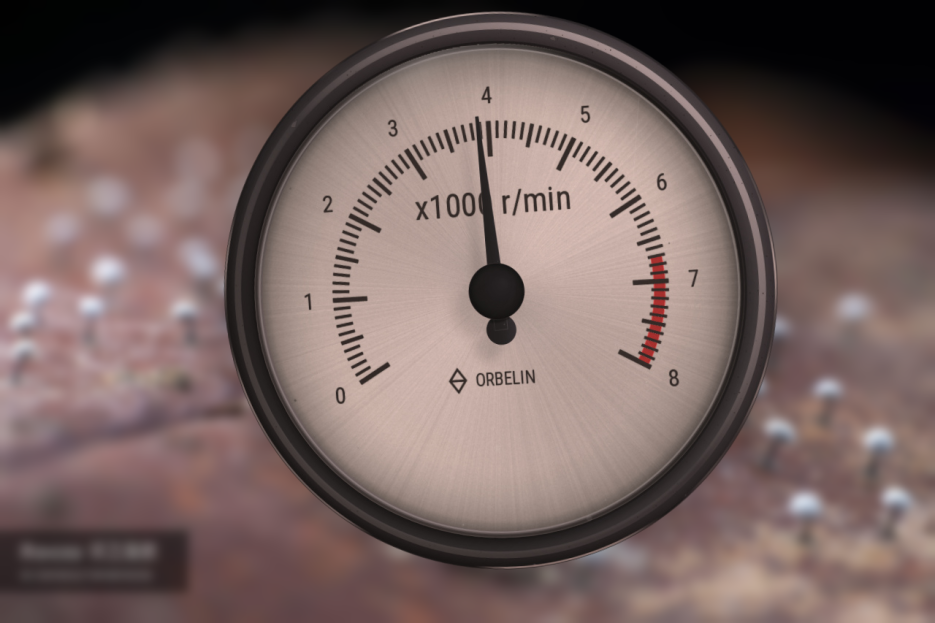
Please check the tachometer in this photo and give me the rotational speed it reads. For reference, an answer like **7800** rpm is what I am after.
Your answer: **3900** rpm
